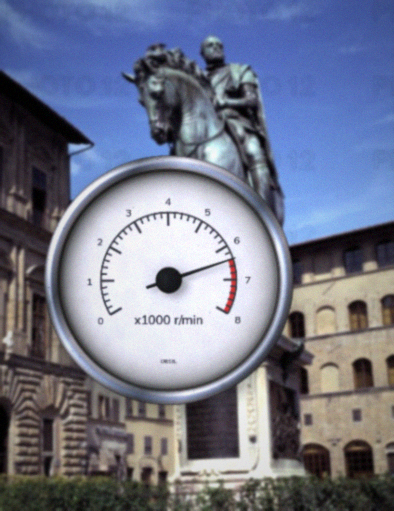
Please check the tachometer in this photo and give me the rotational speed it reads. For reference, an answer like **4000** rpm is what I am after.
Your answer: **6400** rpm
